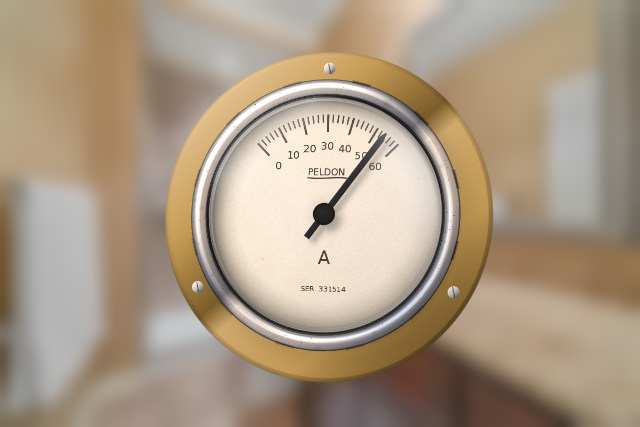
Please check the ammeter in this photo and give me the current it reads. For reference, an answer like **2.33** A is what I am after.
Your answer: **54** A
